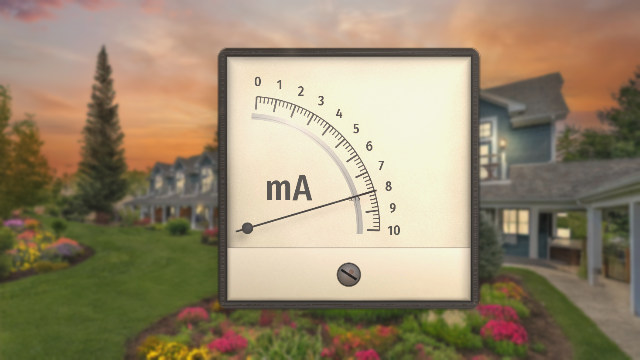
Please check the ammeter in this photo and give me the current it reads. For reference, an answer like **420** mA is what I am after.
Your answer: **8** mA
